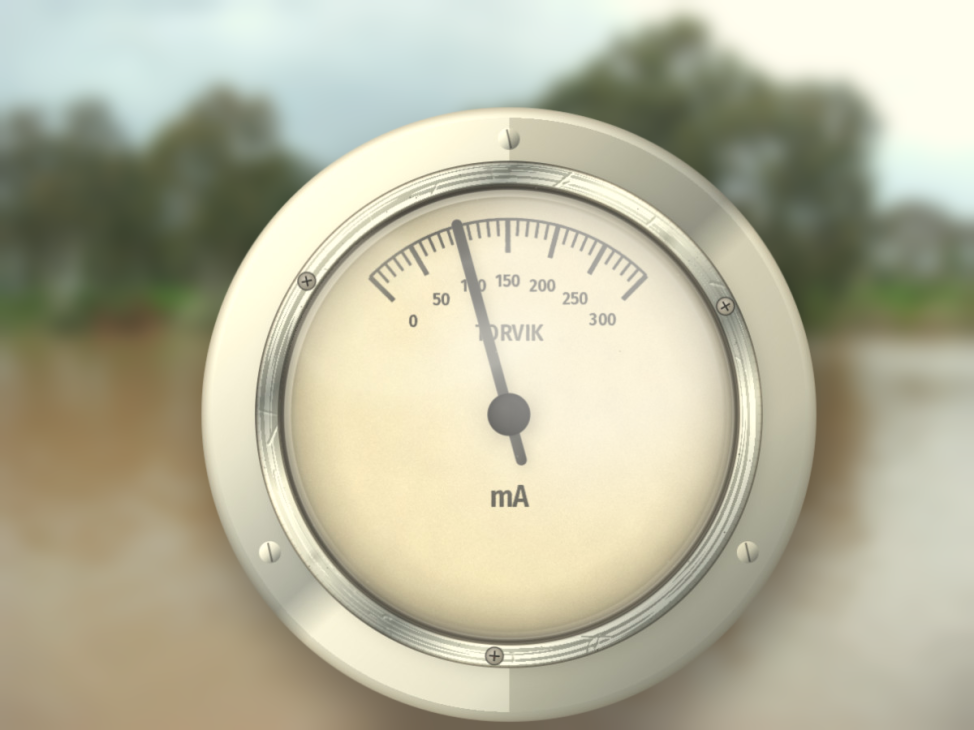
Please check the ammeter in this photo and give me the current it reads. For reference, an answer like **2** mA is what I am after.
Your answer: **100** mA
